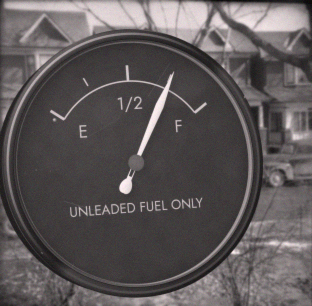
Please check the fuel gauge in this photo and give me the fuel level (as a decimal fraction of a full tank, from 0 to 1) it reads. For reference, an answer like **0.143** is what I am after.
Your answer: **0.75**
